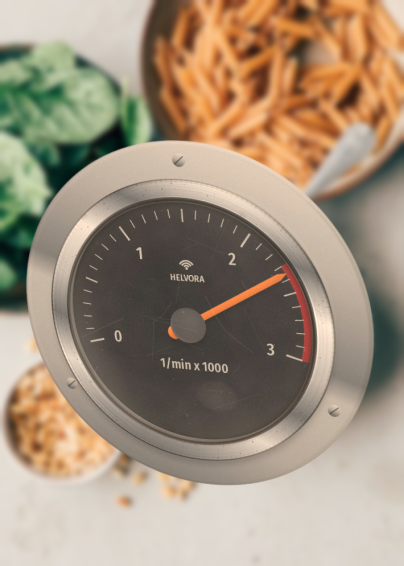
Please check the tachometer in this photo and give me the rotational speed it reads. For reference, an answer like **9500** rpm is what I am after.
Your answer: **2350** rpm
